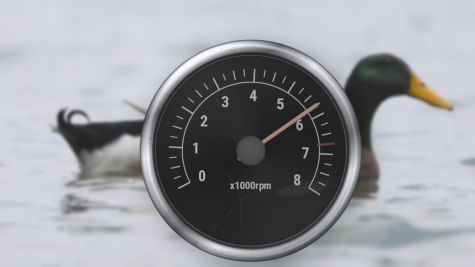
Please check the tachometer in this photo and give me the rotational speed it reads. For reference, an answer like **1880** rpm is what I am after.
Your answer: **5750** rpm
